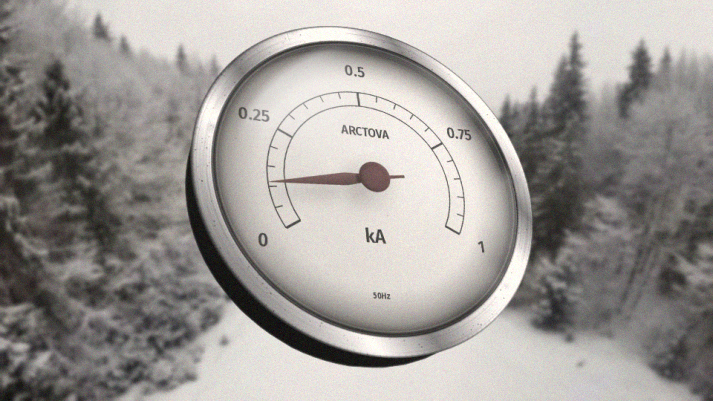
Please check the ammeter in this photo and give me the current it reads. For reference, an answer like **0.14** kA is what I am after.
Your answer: **0.1** kA
